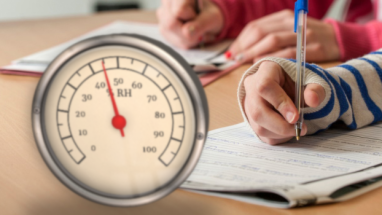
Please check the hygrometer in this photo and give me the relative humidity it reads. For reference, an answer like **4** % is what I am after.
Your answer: **45** %
